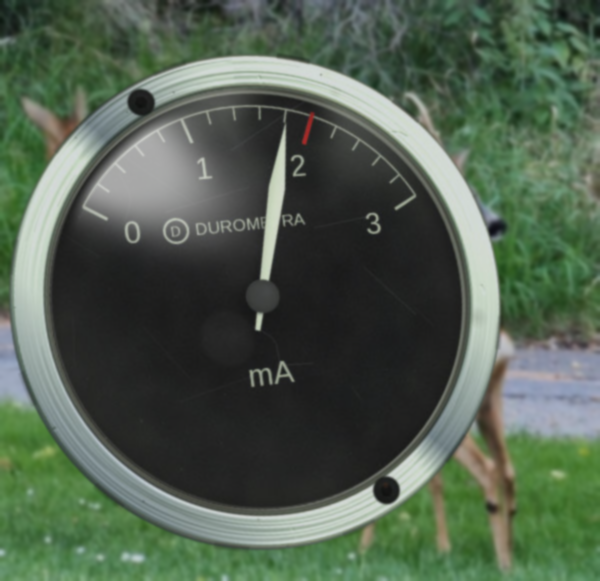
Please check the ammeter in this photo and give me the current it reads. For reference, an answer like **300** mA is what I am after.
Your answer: **1.8** mA
